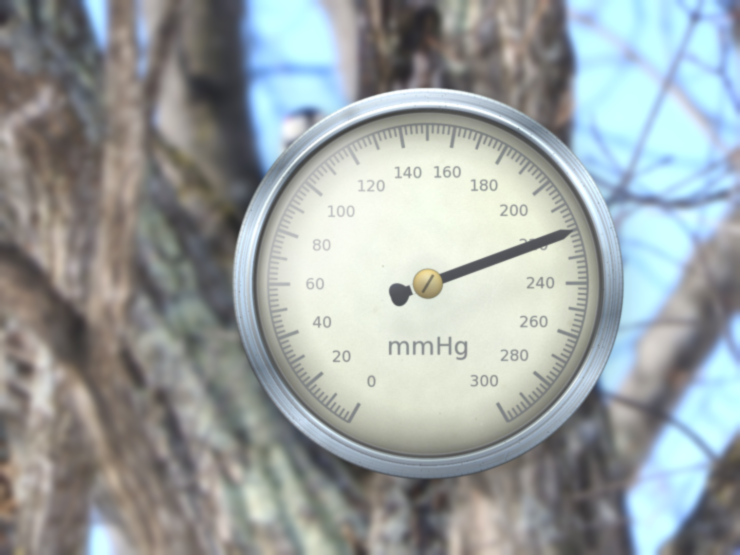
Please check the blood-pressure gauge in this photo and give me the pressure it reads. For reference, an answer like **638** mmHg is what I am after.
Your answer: **220** mmHg
